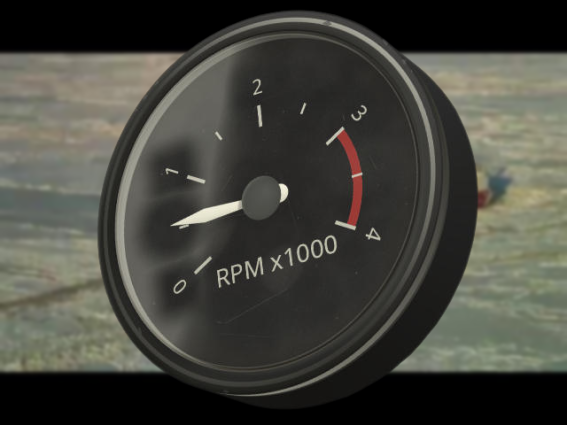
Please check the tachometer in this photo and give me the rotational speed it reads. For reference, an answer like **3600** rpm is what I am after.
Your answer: **500** rpm
